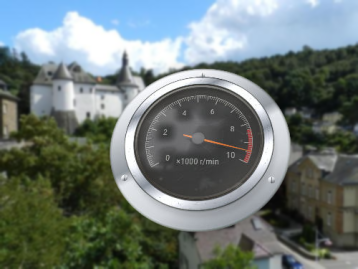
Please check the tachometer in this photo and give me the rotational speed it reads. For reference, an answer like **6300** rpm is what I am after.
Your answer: **9500** rpm
